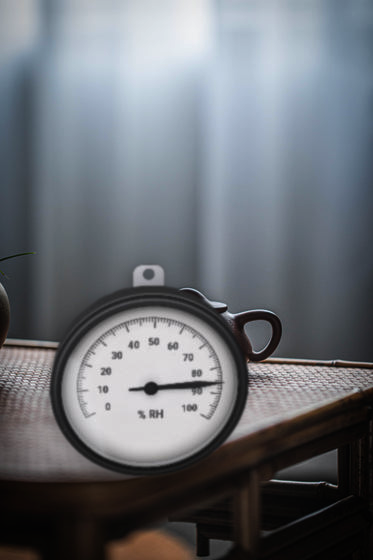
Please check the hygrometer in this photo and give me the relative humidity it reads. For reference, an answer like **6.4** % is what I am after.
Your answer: **85** %
